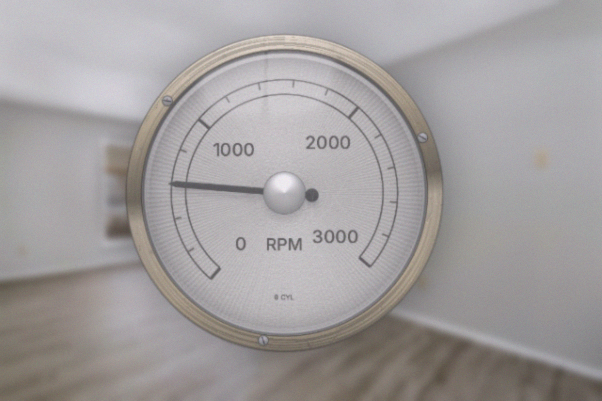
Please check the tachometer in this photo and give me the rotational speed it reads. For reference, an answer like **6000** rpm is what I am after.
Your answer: **600** rpm
